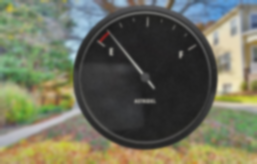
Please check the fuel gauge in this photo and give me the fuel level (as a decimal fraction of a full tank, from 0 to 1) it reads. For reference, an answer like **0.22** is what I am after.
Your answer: **0.125**
